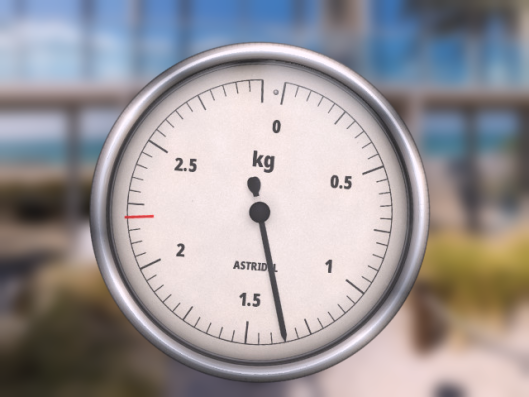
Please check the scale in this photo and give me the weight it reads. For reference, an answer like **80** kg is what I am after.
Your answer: **1.35** kg
